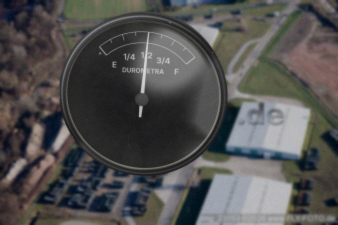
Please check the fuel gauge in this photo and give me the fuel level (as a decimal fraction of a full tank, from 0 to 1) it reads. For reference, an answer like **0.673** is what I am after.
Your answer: **0.5**
